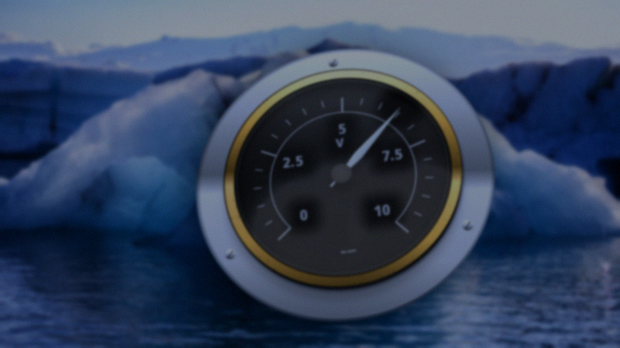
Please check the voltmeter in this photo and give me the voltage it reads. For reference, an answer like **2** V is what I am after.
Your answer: **6.5** V
